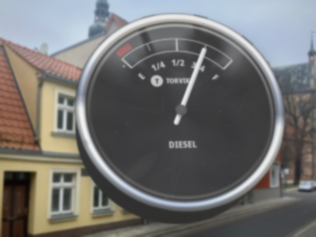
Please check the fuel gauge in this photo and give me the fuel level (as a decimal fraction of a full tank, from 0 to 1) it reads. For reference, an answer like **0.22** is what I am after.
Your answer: **0.75**
